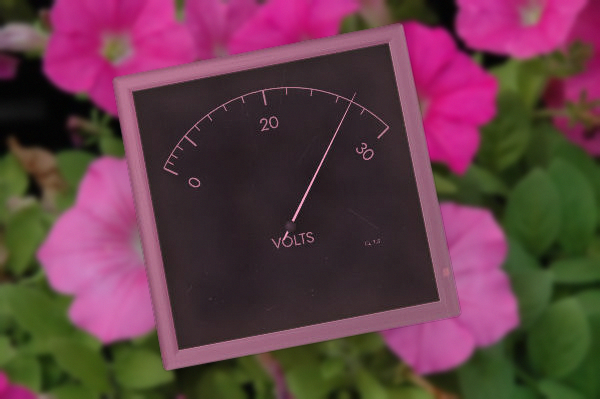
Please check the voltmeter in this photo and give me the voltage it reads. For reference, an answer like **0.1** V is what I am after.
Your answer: **27** V
